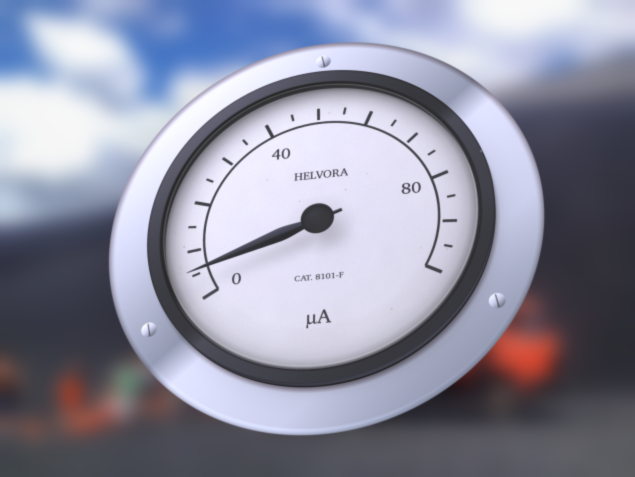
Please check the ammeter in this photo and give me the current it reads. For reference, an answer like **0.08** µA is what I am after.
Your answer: **5** µA
